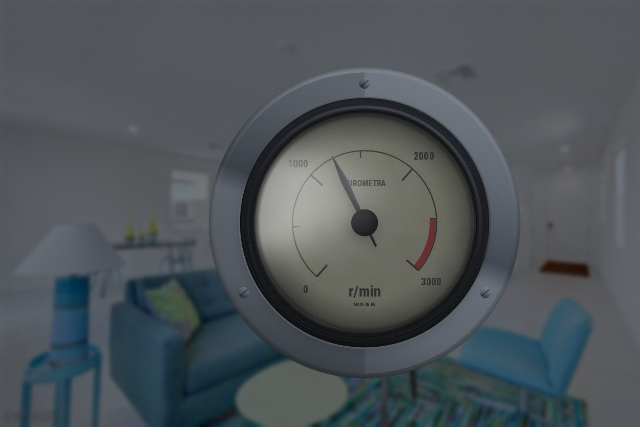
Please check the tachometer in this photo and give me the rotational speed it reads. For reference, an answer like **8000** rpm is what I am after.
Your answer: **1250** rpm
